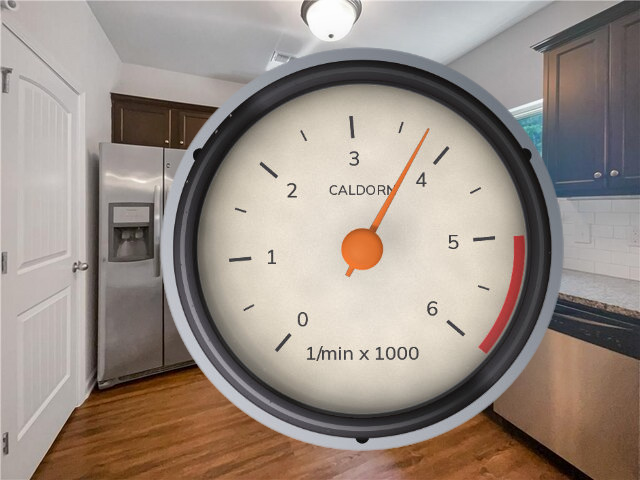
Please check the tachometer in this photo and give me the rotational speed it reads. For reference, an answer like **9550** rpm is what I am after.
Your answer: **3750** rpm
